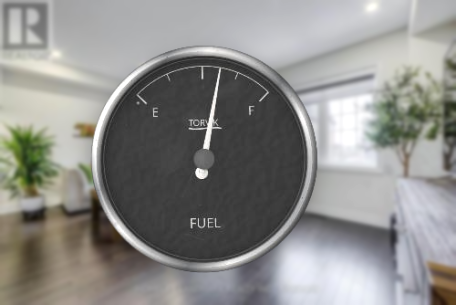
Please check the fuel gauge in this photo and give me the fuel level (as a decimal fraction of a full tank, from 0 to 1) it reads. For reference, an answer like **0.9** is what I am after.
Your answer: **0.625**
